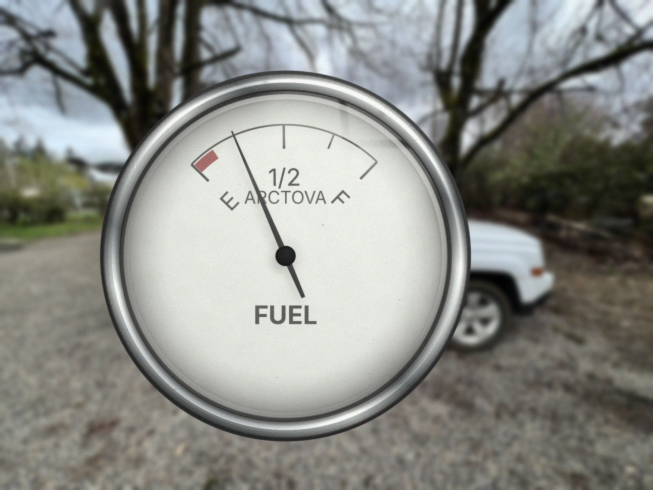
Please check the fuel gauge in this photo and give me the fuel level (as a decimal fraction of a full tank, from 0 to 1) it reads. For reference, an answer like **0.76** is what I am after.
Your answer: **0.25**
